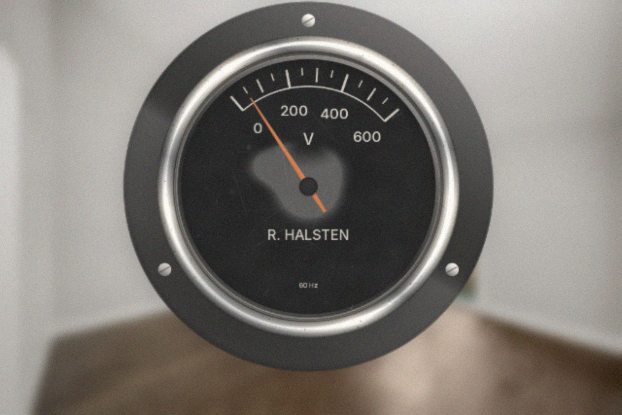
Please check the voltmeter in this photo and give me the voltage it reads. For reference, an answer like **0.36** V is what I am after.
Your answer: **50** V
